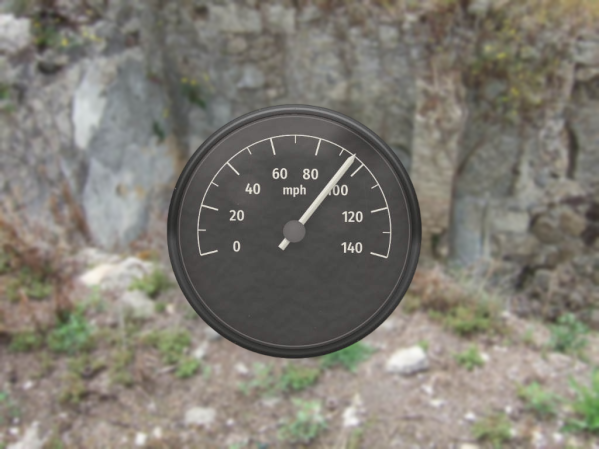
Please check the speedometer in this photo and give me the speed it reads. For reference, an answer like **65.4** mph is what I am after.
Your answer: **95** mph
